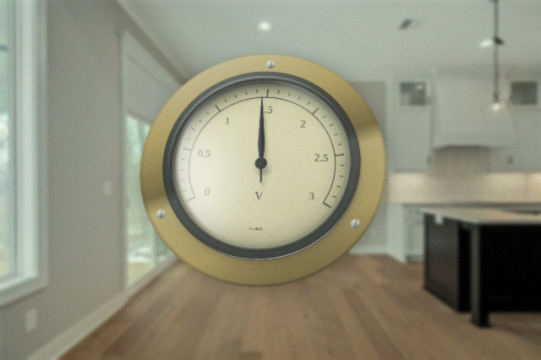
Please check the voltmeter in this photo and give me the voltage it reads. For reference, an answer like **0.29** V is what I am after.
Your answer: **1.45** V
